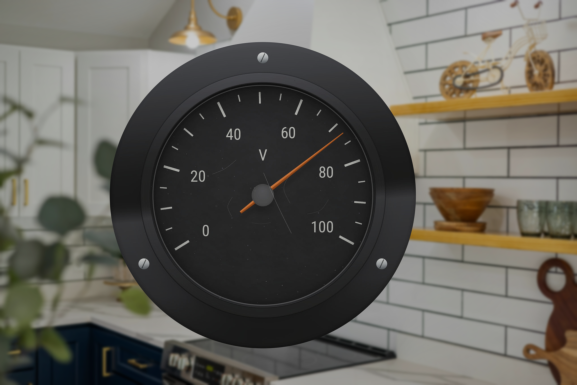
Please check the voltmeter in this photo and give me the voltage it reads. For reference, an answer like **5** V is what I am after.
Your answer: **72.5** V
